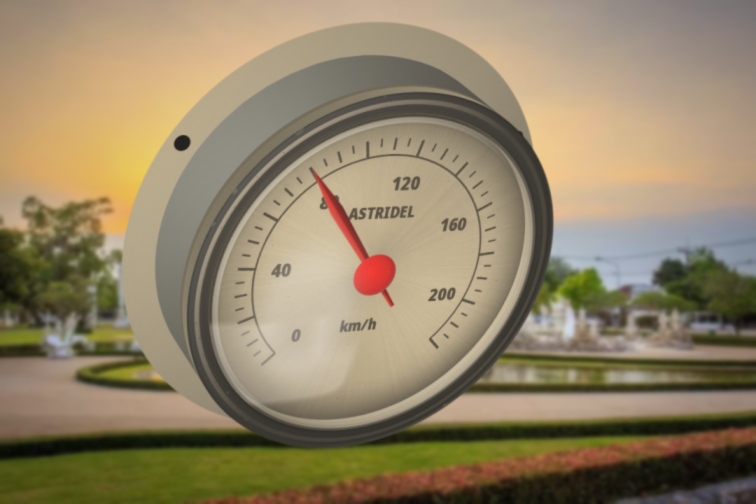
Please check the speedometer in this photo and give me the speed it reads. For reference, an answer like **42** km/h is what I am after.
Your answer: **80** km/h
